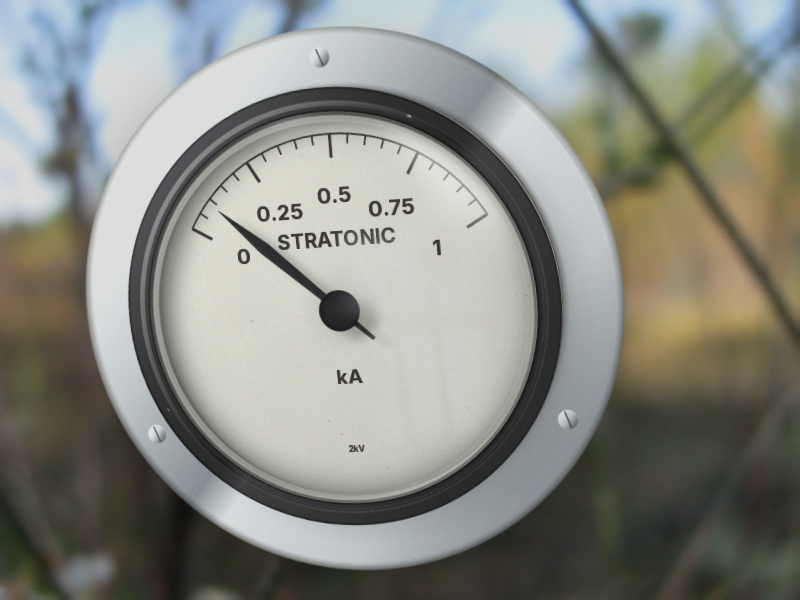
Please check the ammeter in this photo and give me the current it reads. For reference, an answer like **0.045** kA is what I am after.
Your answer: **0.1** kA
